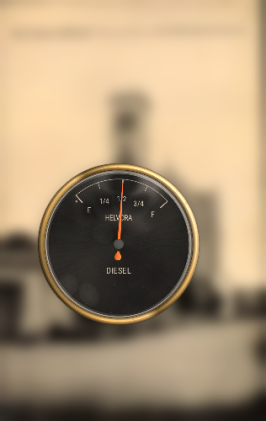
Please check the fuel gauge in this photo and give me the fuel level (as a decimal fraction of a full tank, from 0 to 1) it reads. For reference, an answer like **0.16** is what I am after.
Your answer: **0.5**
